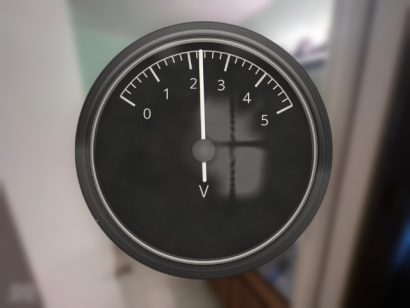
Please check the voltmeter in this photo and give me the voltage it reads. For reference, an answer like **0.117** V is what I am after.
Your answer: **2.3** V
